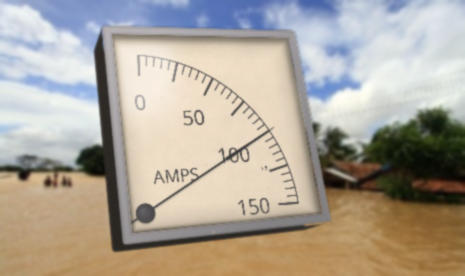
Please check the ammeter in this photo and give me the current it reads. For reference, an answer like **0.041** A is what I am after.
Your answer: **100** A
